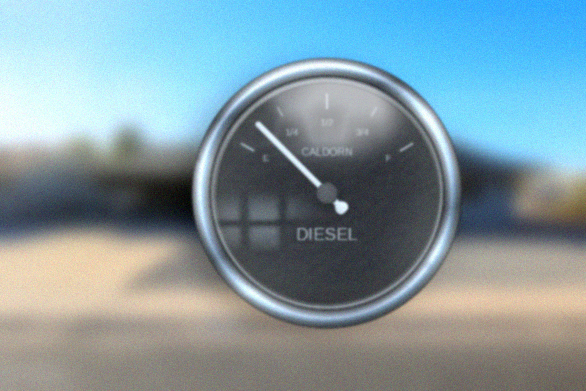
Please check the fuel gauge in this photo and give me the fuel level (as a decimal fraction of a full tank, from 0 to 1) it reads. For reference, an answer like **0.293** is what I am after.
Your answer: **0.125**
